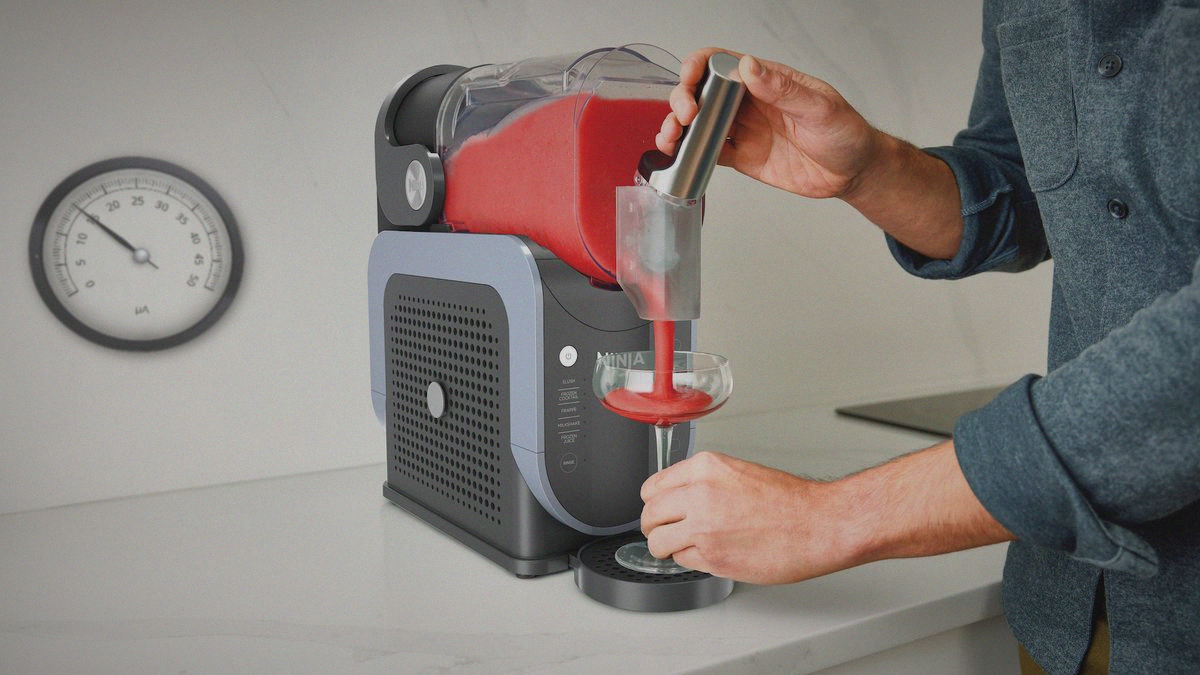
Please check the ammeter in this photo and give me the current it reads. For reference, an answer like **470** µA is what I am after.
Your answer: **15** µA
